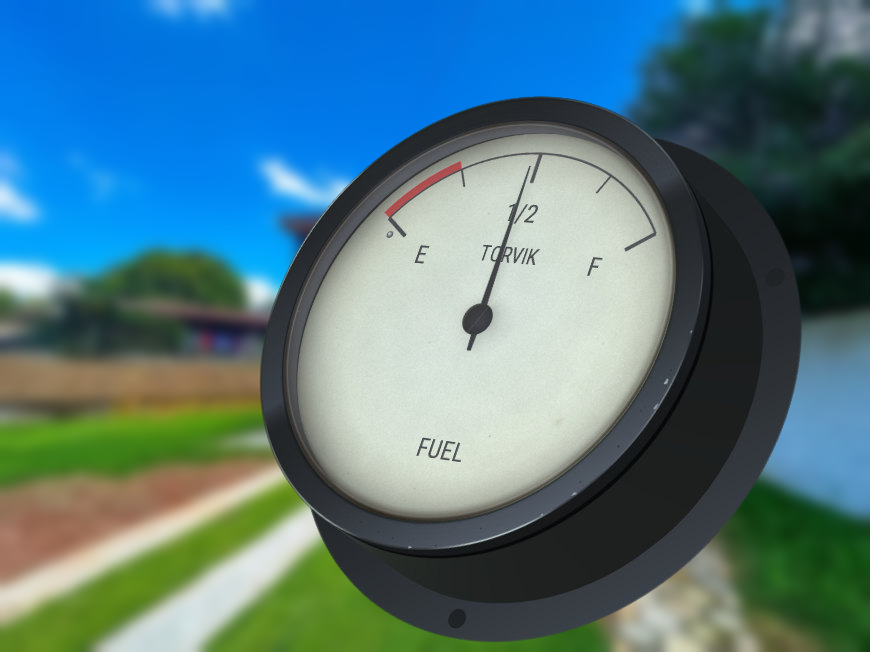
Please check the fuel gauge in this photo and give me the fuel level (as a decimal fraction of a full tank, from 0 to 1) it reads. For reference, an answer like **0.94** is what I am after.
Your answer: **0.5**
